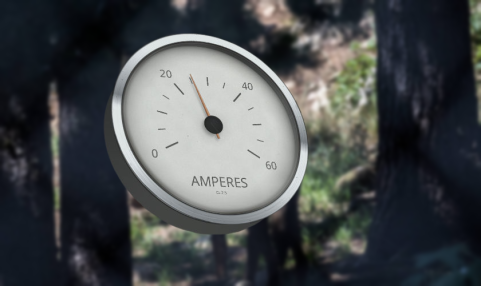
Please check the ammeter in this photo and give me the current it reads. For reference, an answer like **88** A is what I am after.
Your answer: **25** A
